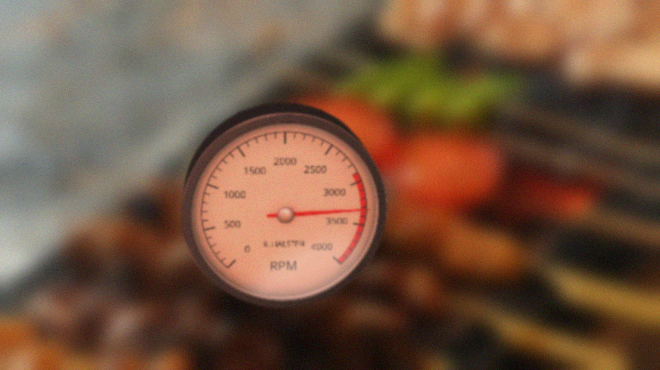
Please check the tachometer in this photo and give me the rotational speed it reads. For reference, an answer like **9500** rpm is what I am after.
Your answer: **3300** rpm
